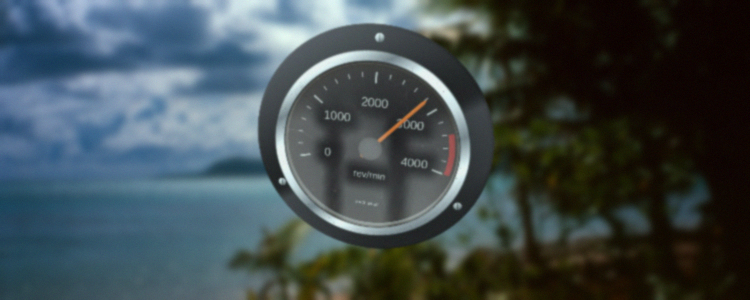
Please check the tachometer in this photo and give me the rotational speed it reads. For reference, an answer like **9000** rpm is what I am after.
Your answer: **2800** rpm
